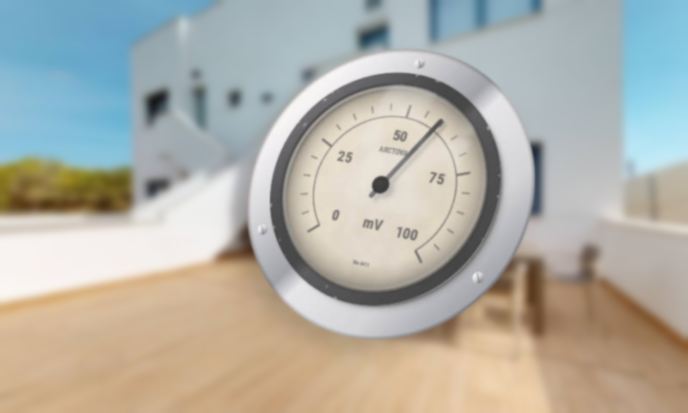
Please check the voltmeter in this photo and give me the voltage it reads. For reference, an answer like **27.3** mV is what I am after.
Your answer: **60** mV
